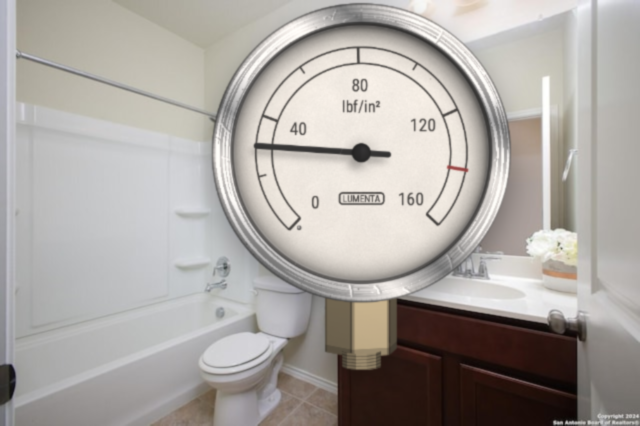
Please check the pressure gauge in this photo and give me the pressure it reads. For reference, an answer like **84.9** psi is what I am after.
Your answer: **30** psi
